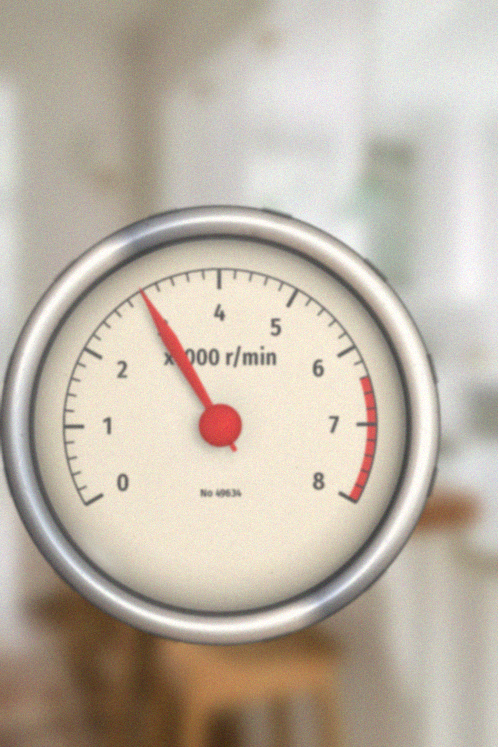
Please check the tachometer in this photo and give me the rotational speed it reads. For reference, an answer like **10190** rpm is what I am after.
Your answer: **3000** rpm
